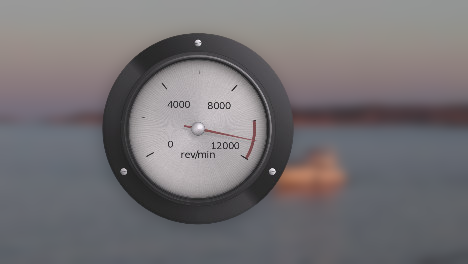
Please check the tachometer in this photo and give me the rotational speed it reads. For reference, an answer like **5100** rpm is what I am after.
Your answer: **11000** rpm
